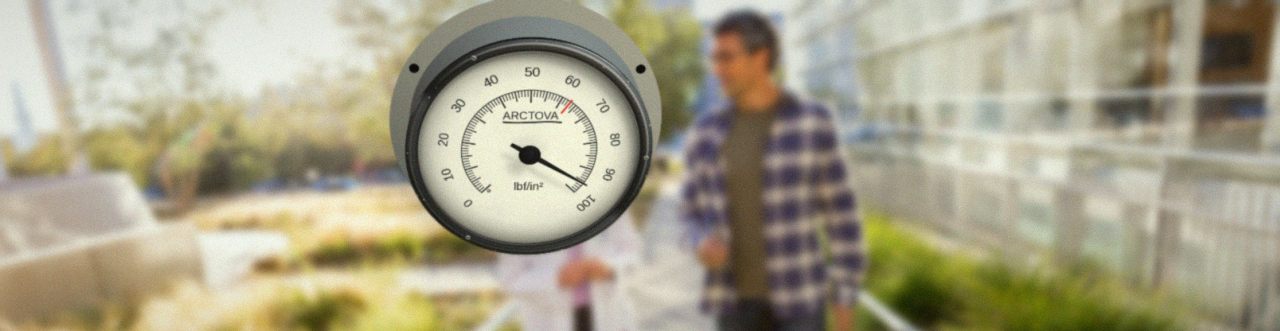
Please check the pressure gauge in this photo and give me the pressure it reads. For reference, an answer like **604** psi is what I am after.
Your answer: **95** psi
